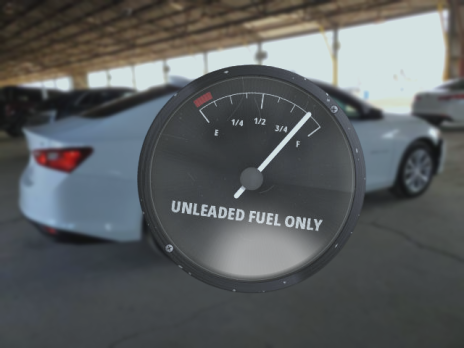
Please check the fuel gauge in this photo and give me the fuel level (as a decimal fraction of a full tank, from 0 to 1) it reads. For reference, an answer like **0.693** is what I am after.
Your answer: **0.875**
